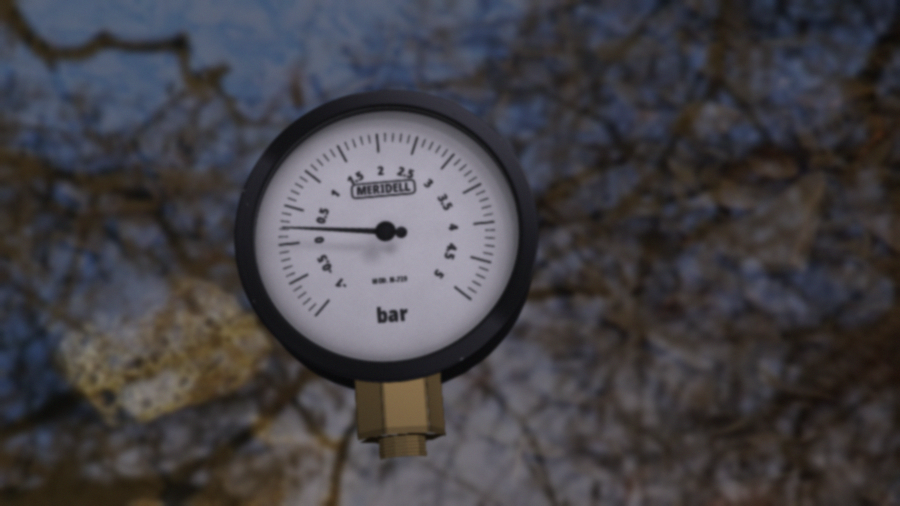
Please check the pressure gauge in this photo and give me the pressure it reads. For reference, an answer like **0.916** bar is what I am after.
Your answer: **0.2** bar
